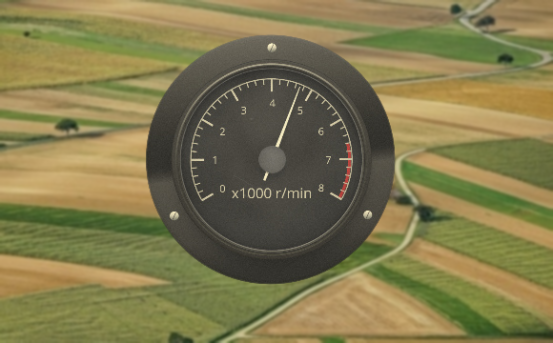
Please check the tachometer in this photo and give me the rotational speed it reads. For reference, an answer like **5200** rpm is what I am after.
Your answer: **4700** rpm
